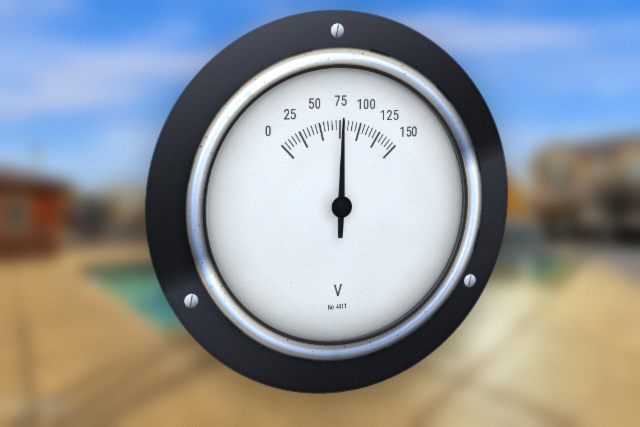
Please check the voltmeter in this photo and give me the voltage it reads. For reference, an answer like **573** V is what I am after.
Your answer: **75** V
